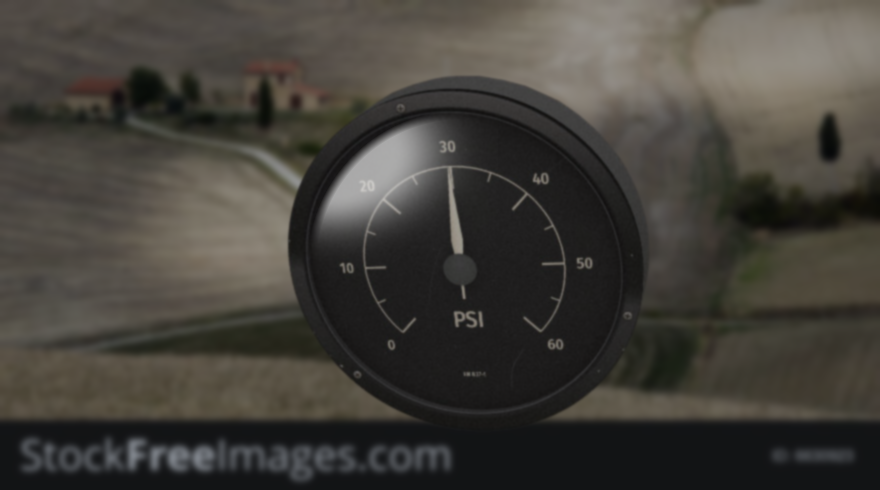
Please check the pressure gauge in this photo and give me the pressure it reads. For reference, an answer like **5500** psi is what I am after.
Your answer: **30** psi
